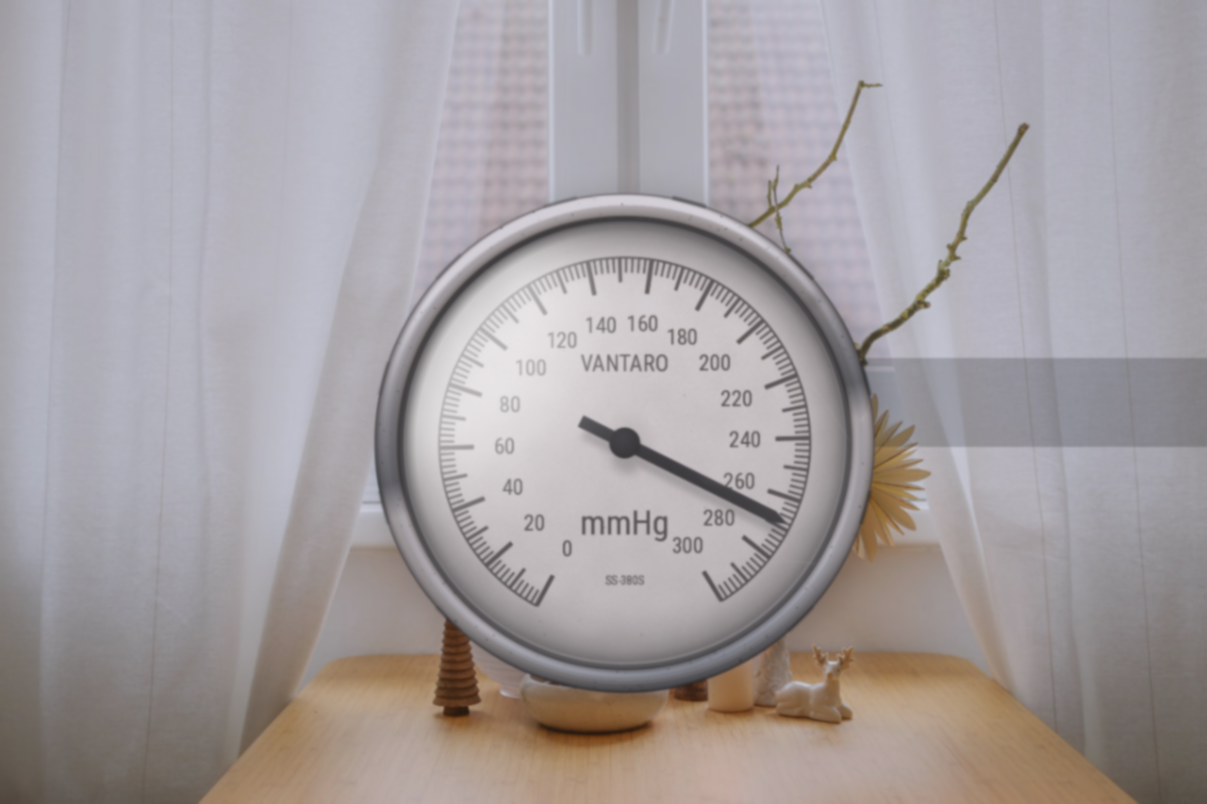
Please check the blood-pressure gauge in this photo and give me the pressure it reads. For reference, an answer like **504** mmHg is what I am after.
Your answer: **268** mmHg
